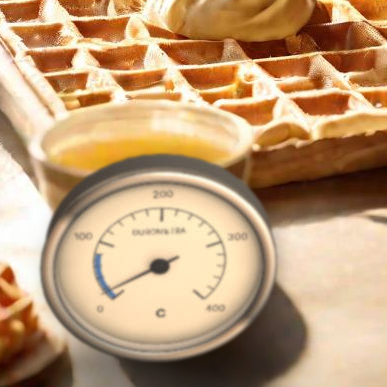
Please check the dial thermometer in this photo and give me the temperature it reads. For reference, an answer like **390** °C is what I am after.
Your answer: **20** °C
